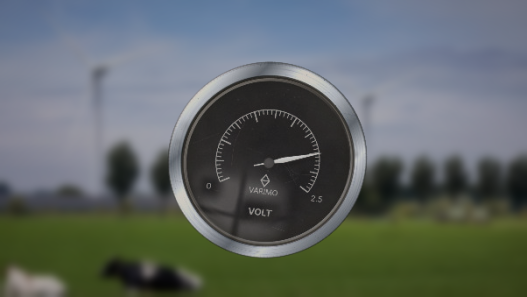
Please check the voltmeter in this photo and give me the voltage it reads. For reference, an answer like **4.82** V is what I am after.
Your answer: **2** V
